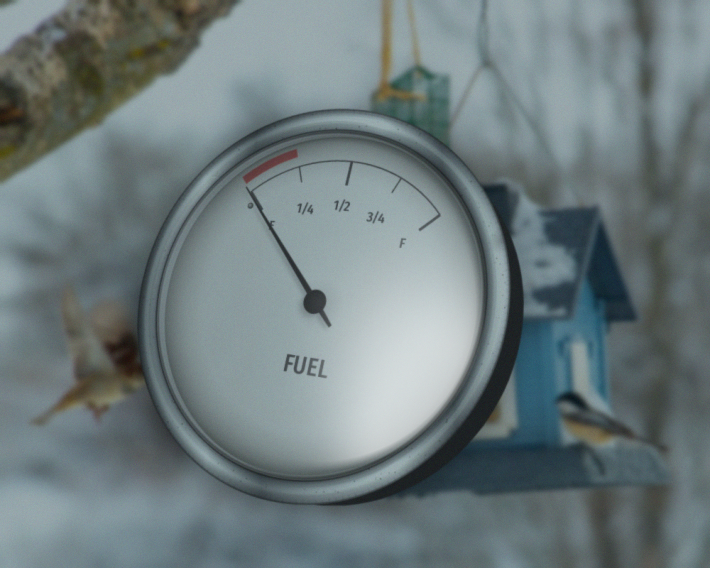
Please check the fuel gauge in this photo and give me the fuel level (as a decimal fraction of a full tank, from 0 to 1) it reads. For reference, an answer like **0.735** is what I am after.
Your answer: **0**
